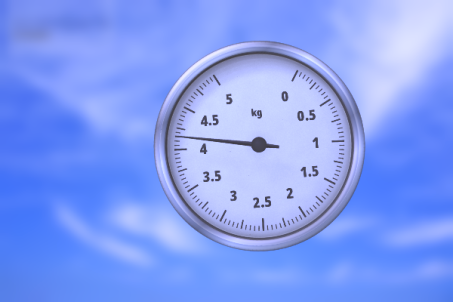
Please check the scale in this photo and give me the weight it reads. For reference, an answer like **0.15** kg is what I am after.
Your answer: **4.15** kg
